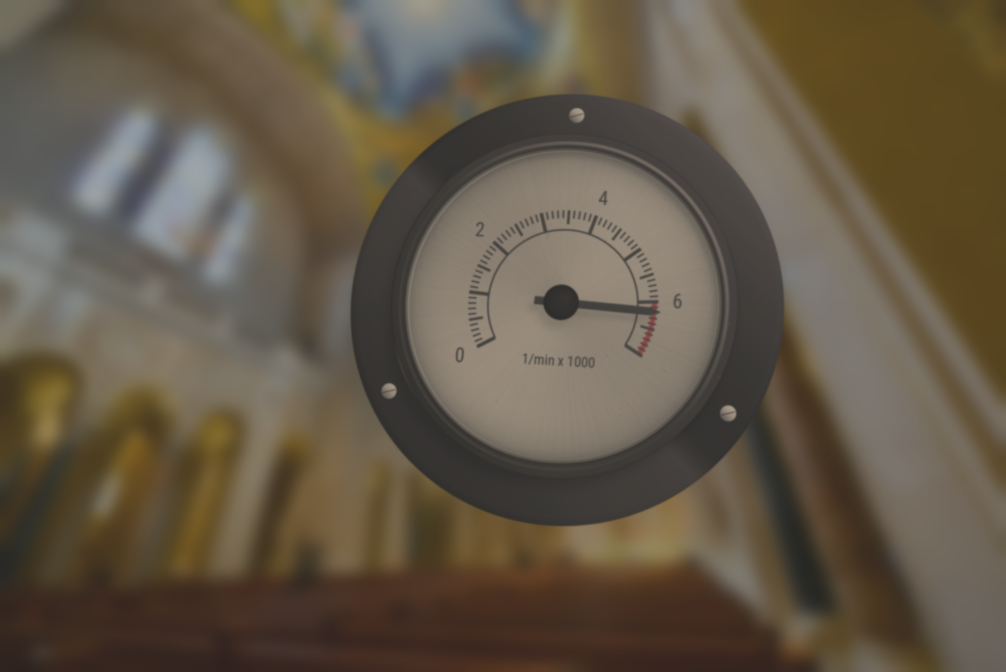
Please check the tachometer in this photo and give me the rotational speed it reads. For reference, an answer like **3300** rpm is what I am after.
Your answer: **6200** rpm
